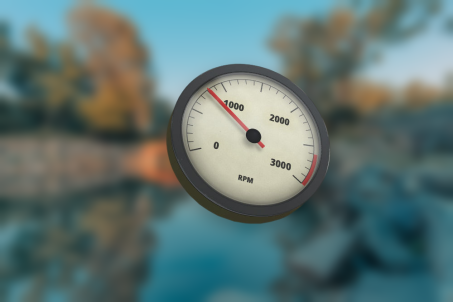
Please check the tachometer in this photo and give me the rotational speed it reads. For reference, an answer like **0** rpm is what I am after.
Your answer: **800** rpm
